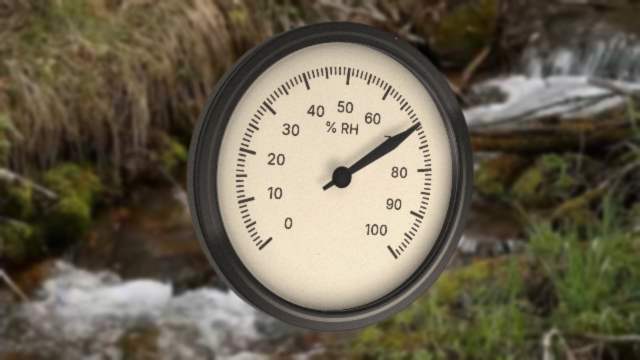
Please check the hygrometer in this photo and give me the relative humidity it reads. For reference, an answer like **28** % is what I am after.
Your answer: **70** %
